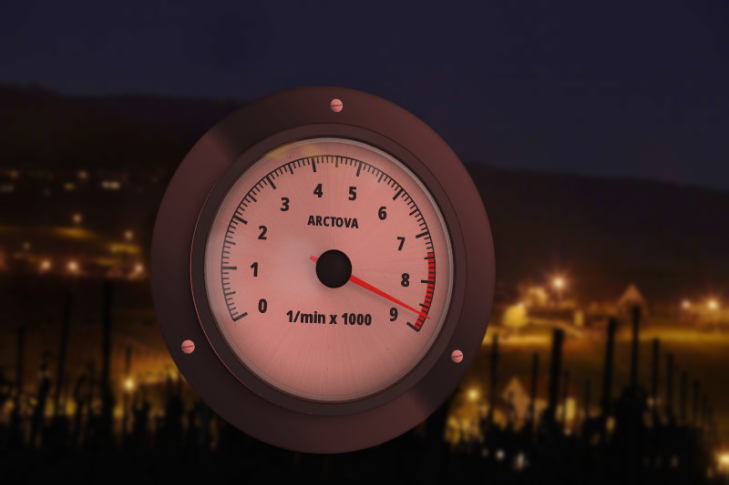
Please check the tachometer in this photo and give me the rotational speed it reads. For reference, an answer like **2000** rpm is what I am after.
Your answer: **8700** rpm
